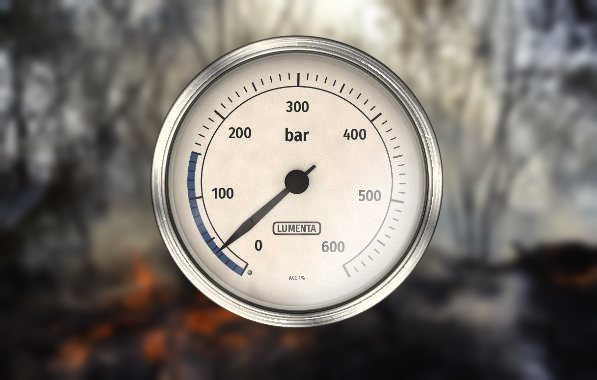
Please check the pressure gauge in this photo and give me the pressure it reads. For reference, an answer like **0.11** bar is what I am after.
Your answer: **35** bar
